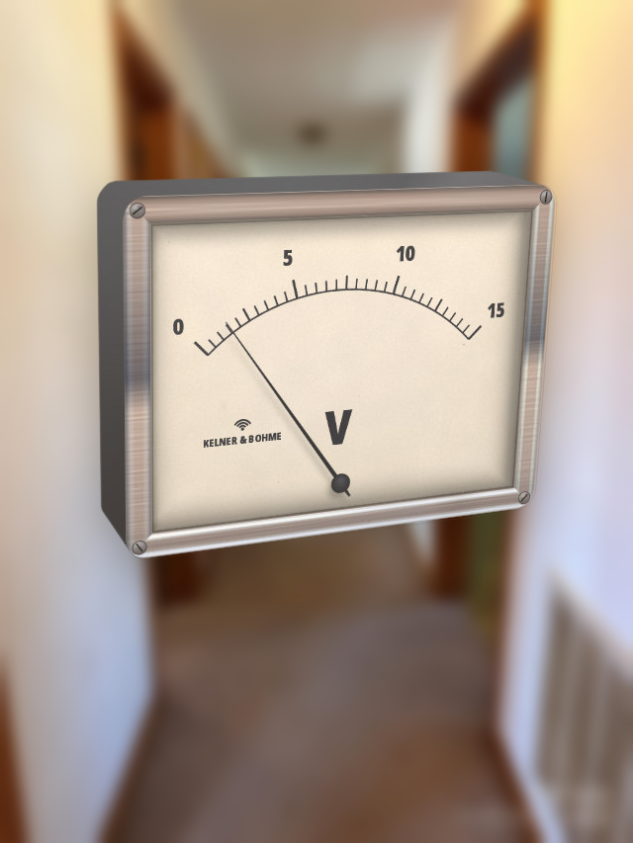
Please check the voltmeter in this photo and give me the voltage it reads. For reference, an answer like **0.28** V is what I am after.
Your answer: **1.5** V
